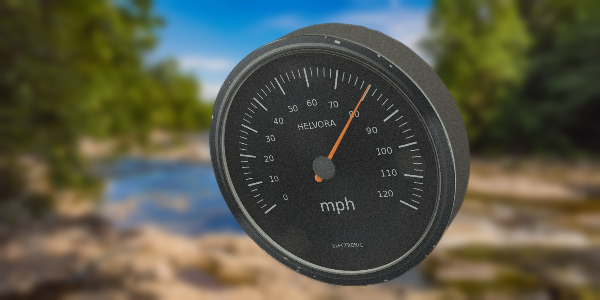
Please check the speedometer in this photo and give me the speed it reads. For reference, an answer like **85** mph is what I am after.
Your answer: **80** mph
